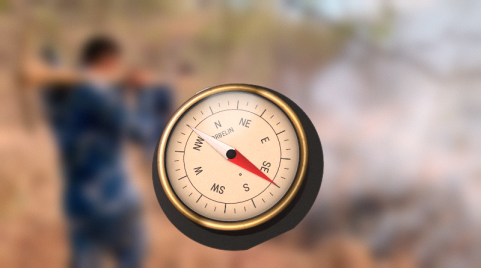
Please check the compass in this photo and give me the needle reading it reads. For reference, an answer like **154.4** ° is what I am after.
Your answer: **150** °
